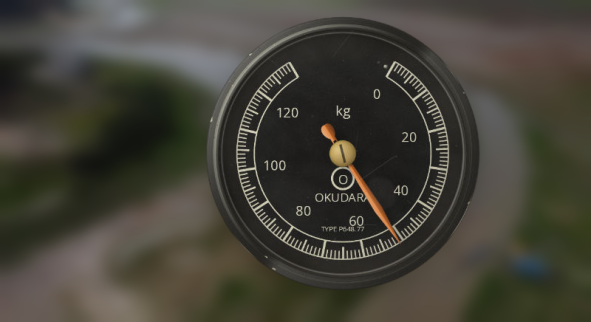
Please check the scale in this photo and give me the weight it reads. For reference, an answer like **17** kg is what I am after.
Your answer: **51** kg
